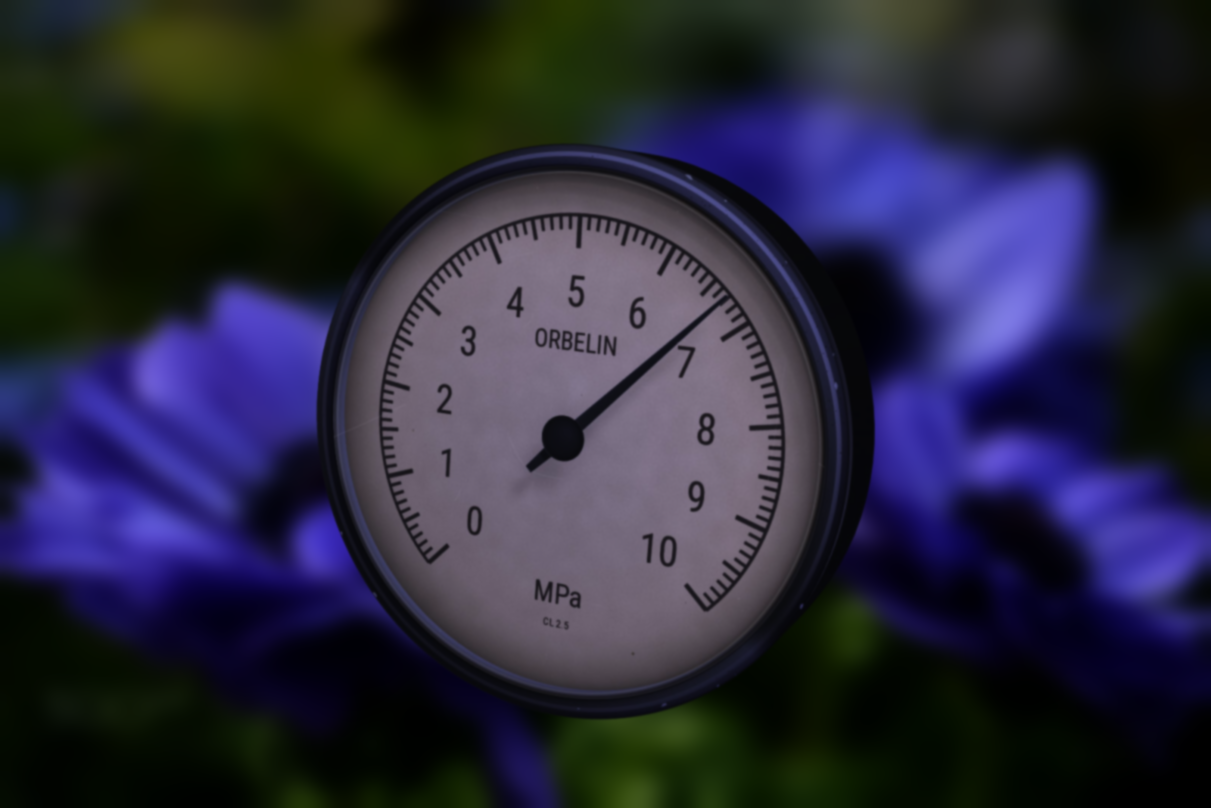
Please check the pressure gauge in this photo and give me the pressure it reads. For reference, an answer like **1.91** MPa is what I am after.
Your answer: **6.7** MPa
